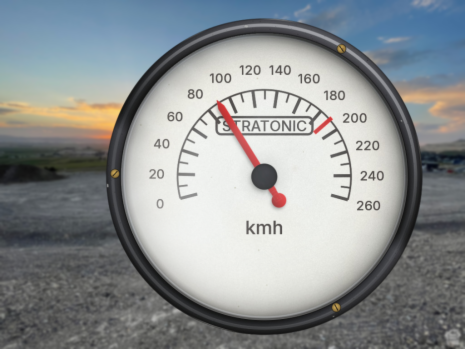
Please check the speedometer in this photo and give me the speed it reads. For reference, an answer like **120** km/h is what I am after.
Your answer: **90** km/h
